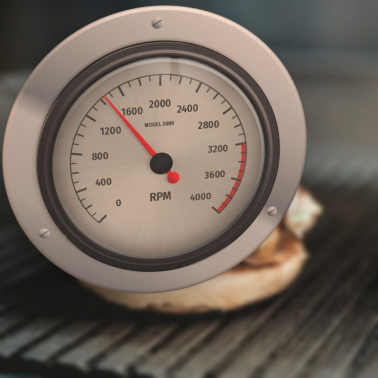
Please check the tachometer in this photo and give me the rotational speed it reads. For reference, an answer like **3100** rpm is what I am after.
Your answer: **1450** rpm
